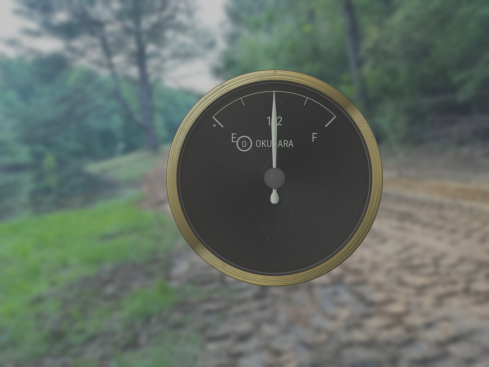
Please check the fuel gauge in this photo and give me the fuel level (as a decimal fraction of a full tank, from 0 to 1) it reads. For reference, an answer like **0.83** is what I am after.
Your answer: **0.5**
